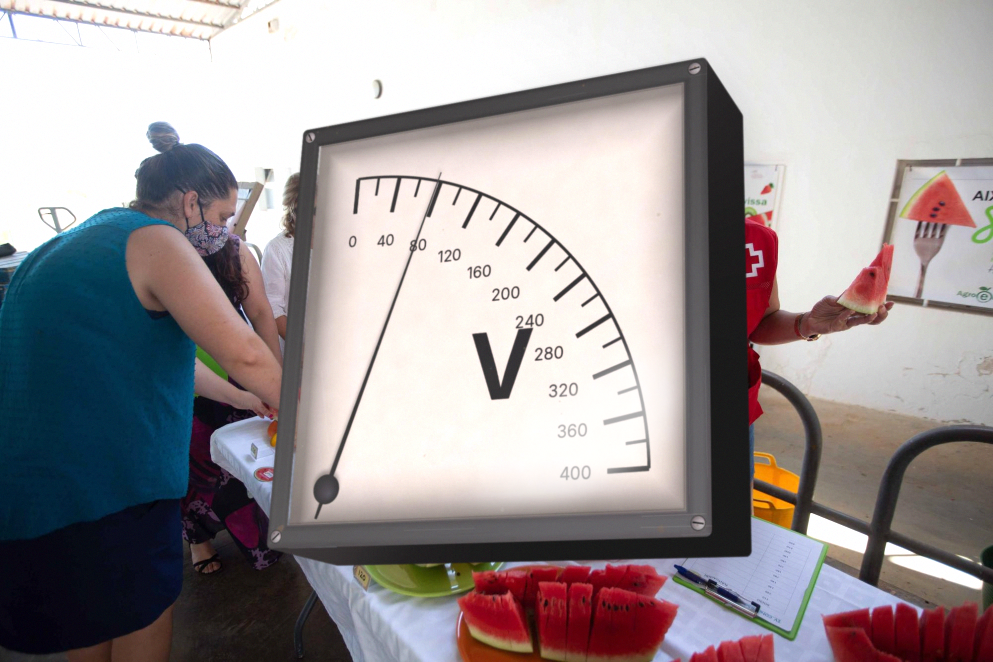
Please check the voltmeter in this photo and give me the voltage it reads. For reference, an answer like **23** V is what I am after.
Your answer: **80** V
